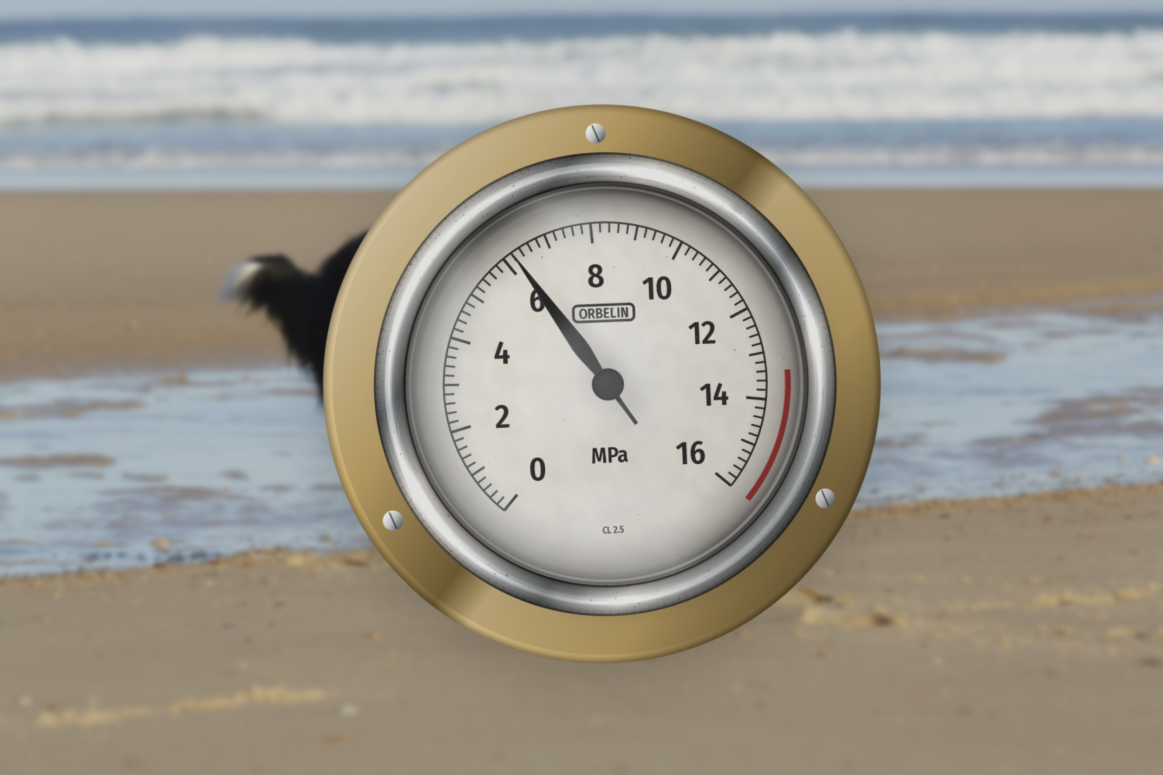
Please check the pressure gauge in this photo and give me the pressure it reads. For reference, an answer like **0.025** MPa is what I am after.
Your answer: **6.2** MPa
